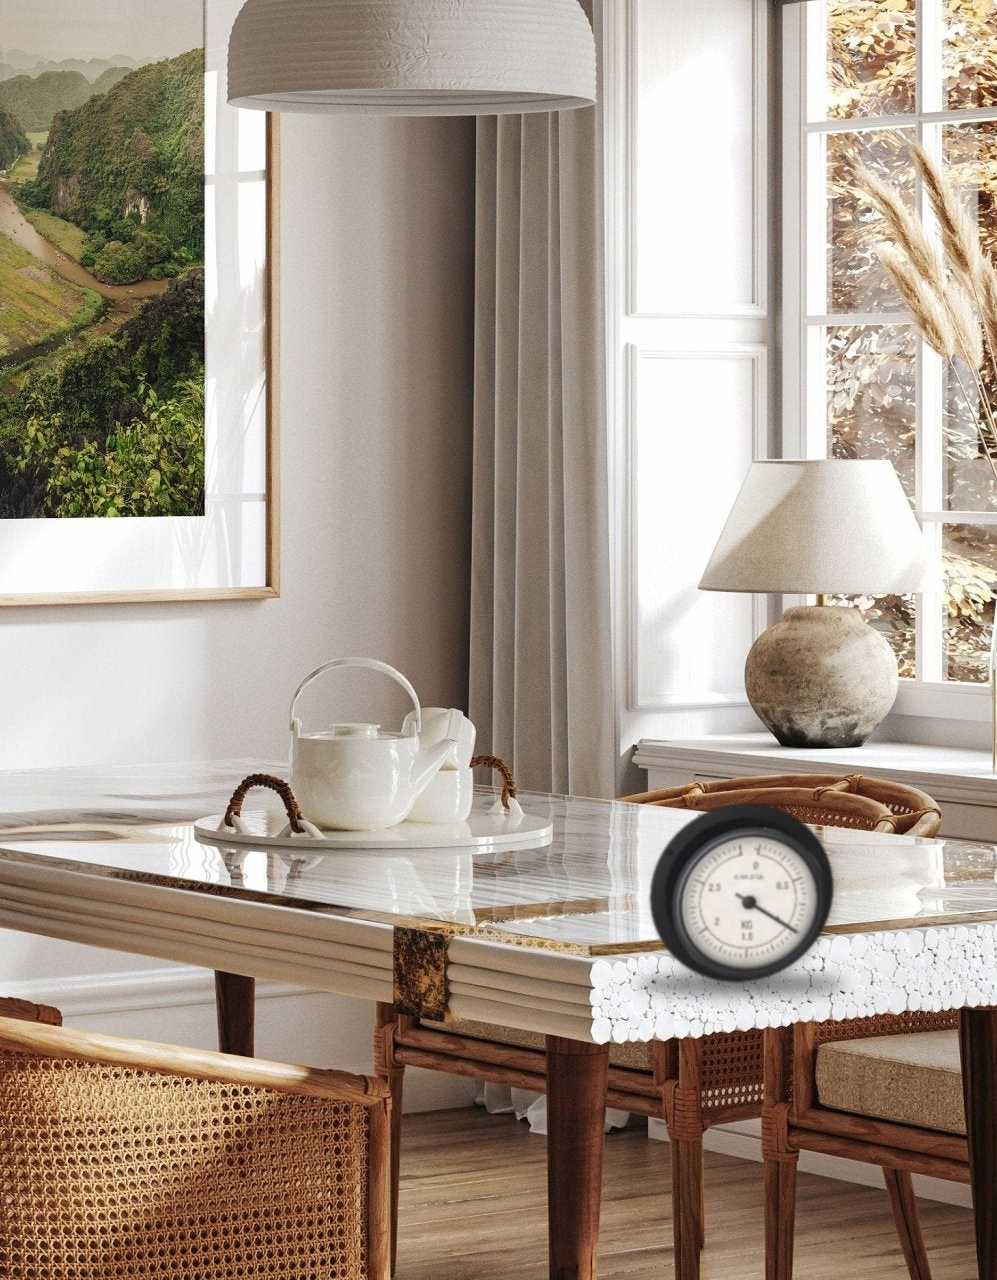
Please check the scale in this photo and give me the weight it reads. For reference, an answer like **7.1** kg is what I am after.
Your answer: **1** kg
